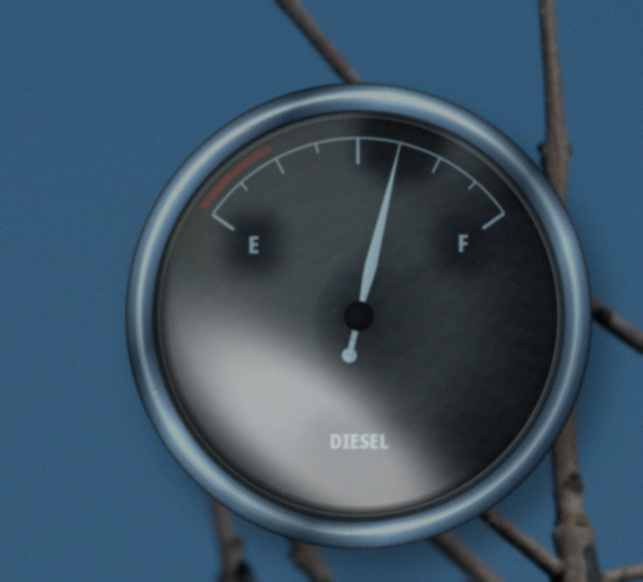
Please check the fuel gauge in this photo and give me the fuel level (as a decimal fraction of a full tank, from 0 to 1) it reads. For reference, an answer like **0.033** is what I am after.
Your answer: **0.625**
